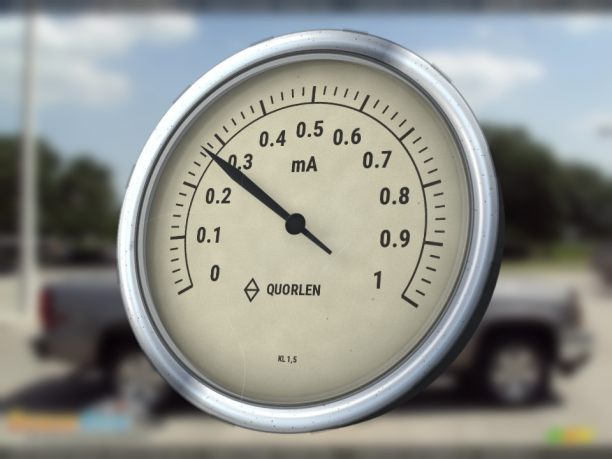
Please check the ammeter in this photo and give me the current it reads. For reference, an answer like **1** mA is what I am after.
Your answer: **0.27** mA
